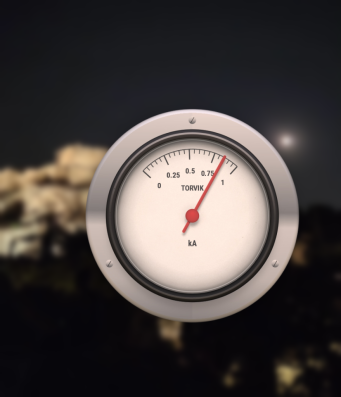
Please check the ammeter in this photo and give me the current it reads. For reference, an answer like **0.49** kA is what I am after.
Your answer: **0.85** kA
